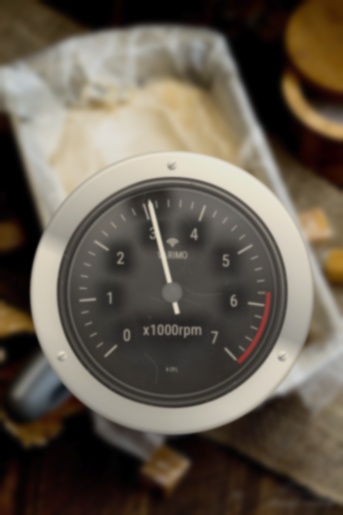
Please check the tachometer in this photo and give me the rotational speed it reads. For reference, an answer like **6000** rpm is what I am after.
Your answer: **3100** rpm
